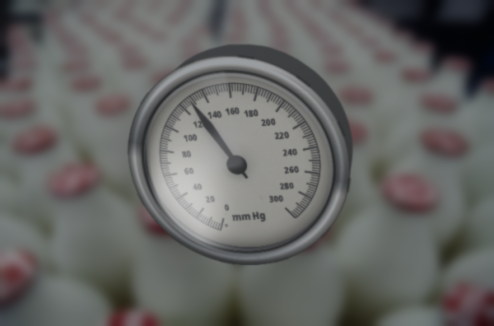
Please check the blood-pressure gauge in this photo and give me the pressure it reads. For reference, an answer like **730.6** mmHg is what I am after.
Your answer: **130** mmHg
